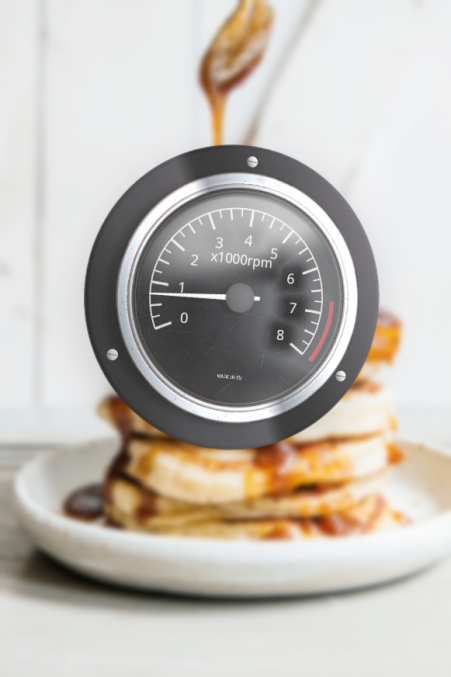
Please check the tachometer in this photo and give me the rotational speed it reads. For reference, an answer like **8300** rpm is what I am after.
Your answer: **750** rpm
